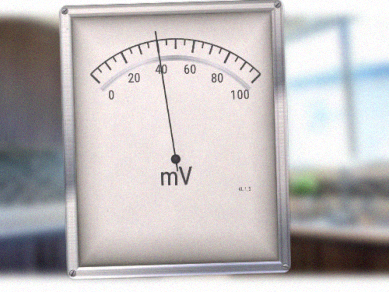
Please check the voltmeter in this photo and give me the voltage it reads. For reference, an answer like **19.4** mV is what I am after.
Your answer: **40** mV
